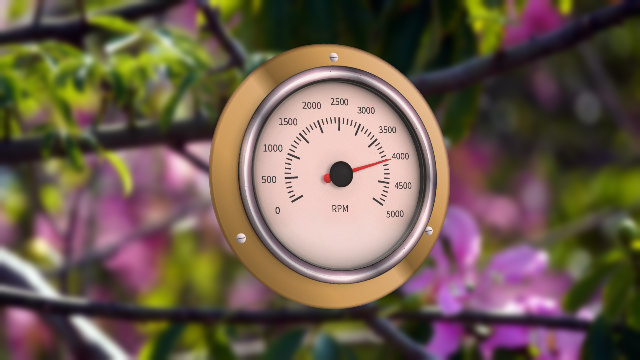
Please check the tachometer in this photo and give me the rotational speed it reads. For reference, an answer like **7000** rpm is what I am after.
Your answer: **4000** rpm
